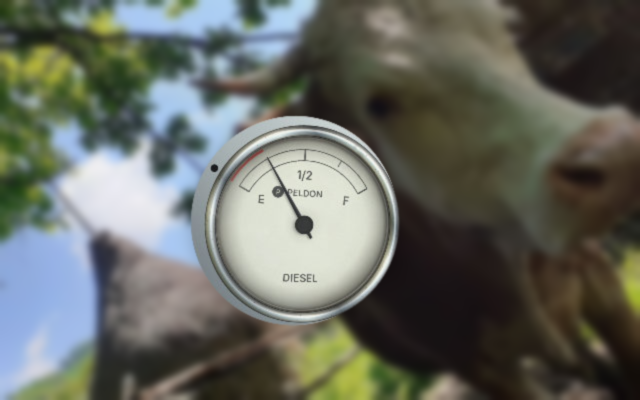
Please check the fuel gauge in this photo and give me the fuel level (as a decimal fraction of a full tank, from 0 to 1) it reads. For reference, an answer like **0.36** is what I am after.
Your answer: **0.25**
